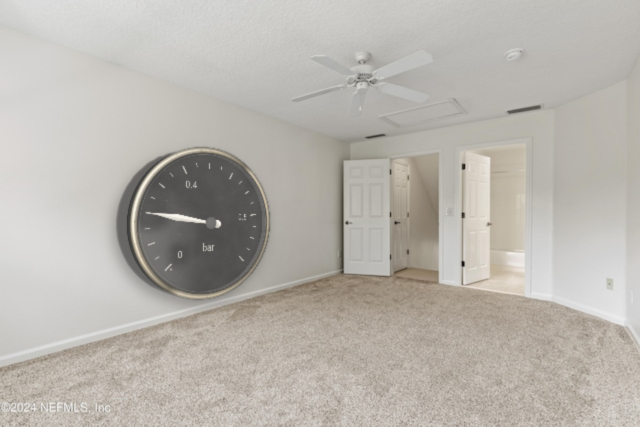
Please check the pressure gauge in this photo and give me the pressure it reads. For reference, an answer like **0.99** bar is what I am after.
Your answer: **0.2** bar
